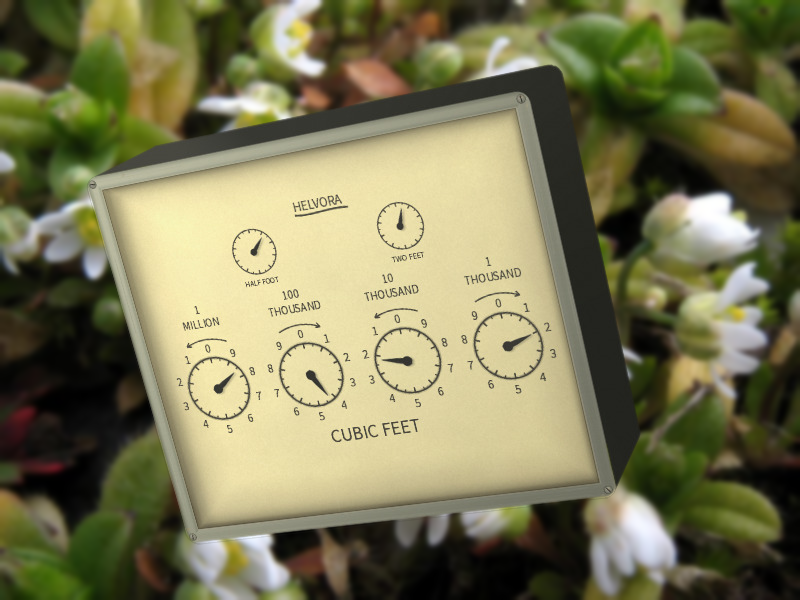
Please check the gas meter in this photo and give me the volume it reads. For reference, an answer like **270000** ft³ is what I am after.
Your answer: **842200** ft³
